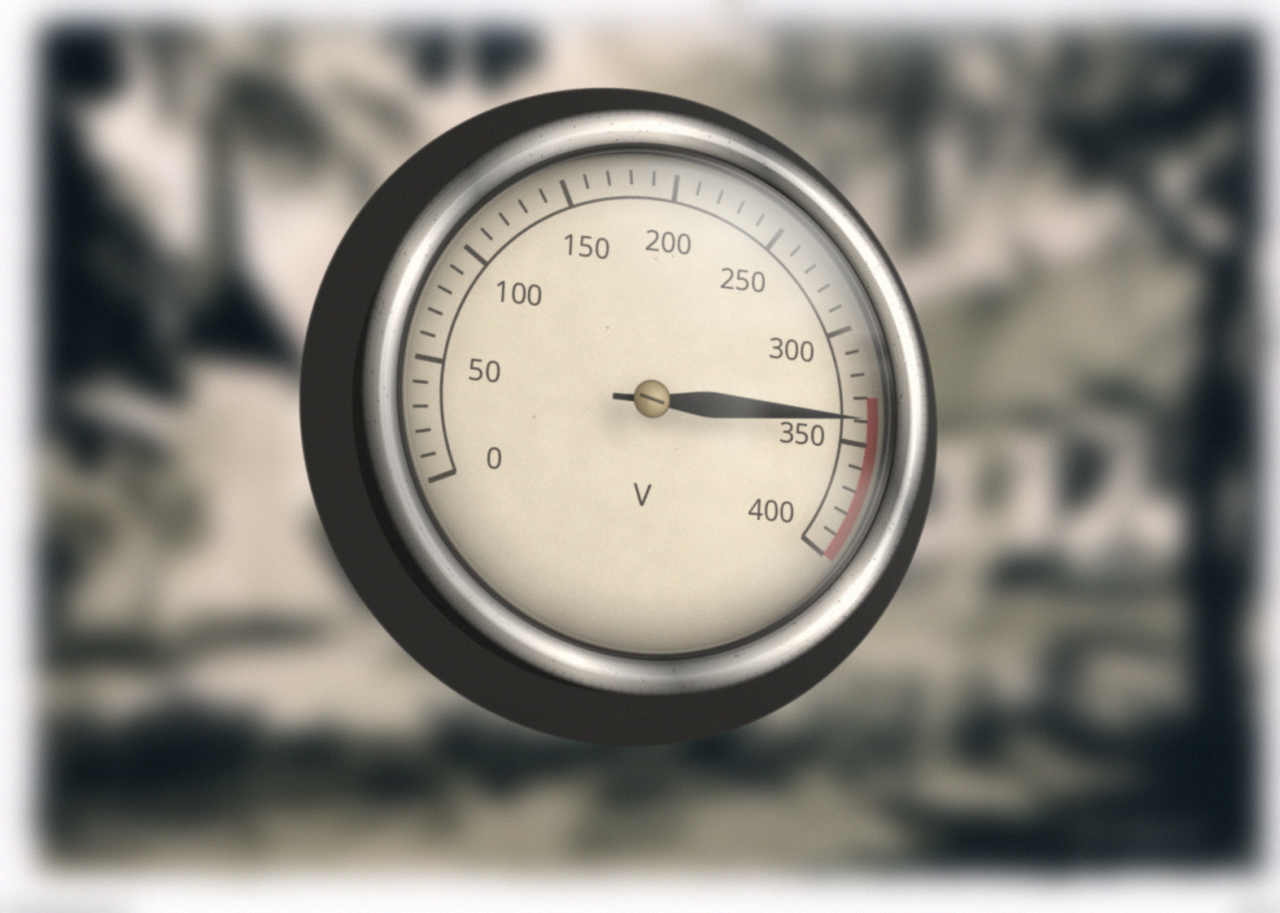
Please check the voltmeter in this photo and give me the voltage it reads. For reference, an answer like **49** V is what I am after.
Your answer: **340** V
